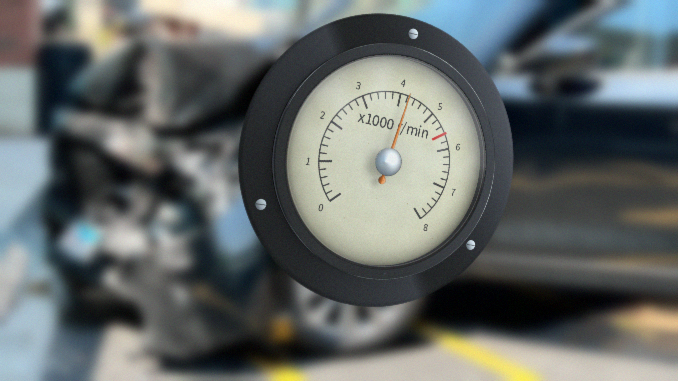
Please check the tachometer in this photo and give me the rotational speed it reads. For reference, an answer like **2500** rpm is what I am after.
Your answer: **4200** rpm
